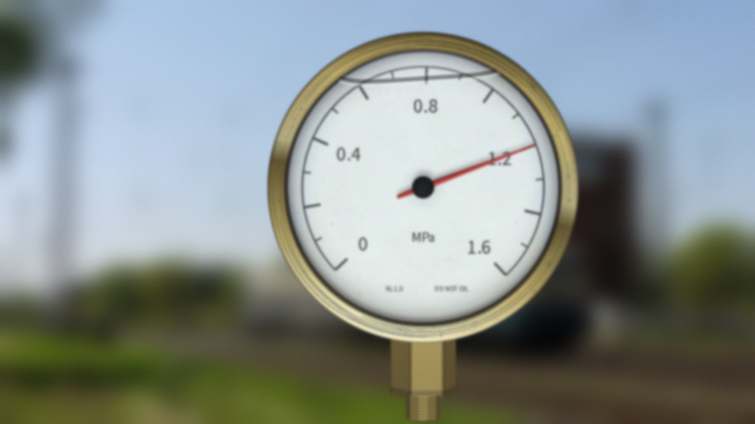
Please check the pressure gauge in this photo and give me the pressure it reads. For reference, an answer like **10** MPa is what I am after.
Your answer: **1.2** MPa
